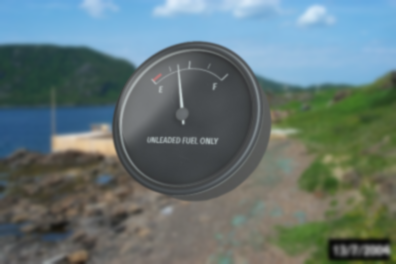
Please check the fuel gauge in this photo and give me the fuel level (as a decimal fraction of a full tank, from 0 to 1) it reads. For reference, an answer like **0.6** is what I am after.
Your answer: **0.375**
